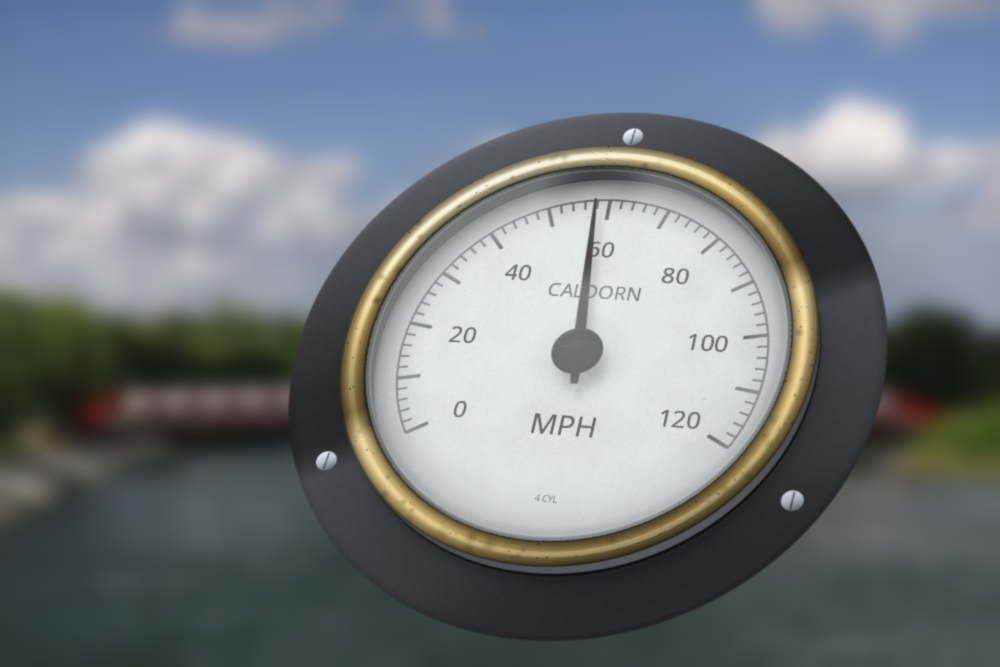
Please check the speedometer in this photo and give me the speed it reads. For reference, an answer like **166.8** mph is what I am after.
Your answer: **58** mph
